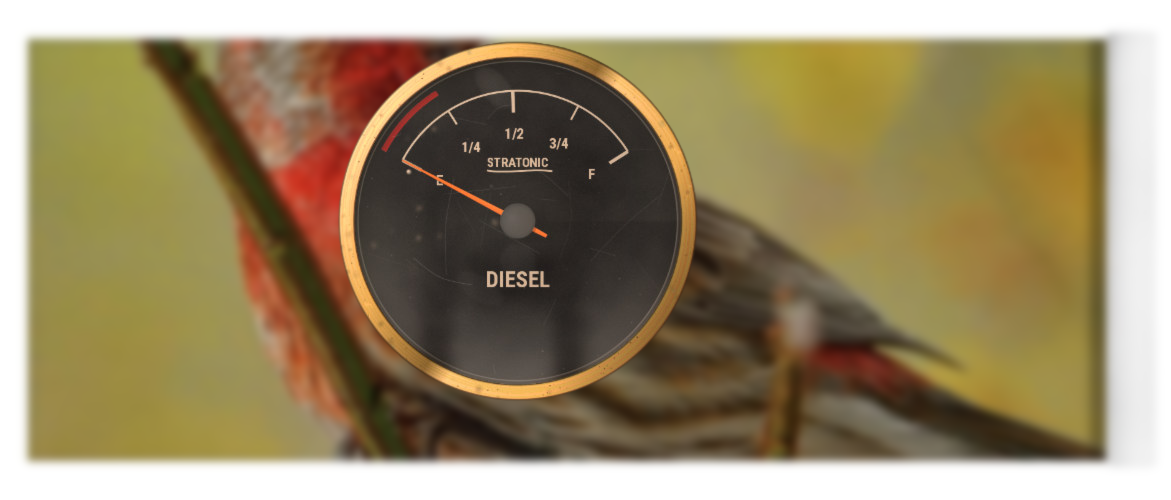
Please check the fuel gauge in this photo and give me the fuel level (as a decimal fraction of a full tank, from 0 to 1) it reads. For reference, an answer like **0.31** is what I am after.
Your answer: **0**
